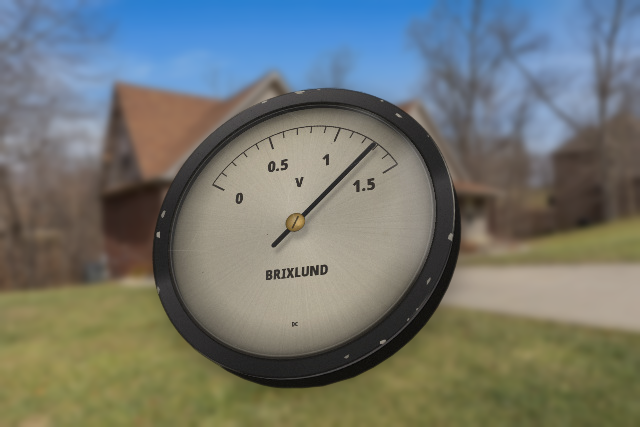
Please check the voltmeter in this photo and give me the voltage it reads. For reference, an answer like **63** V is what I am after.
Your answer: **1.3** V
